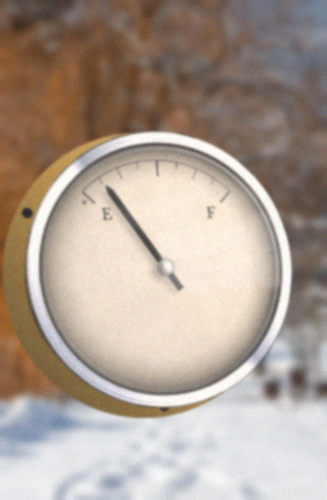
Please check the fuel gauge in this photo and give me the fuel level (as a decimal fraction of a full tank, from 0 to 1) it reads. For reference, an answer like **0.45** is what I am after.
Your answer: **0.125**
